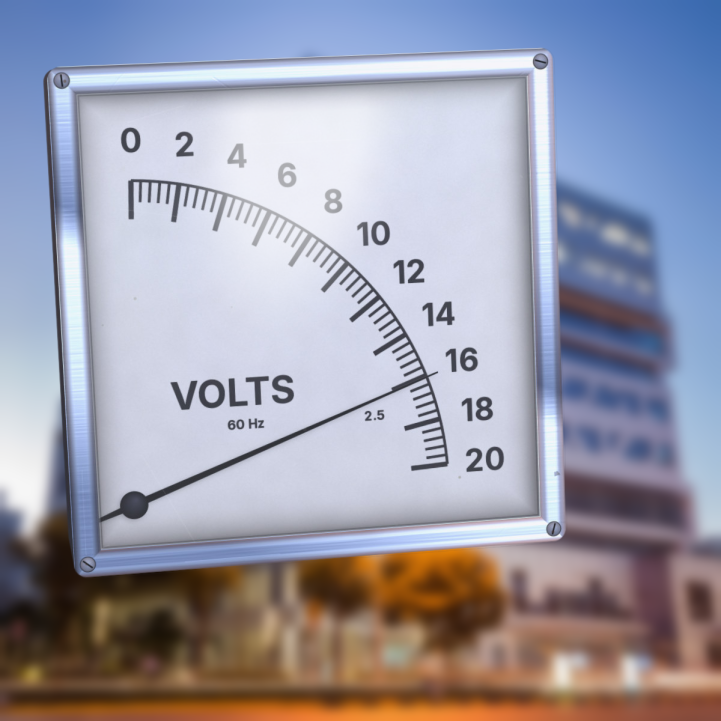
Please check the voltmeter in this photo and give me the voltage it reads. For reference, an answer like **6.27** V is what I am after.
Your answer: **16** V
